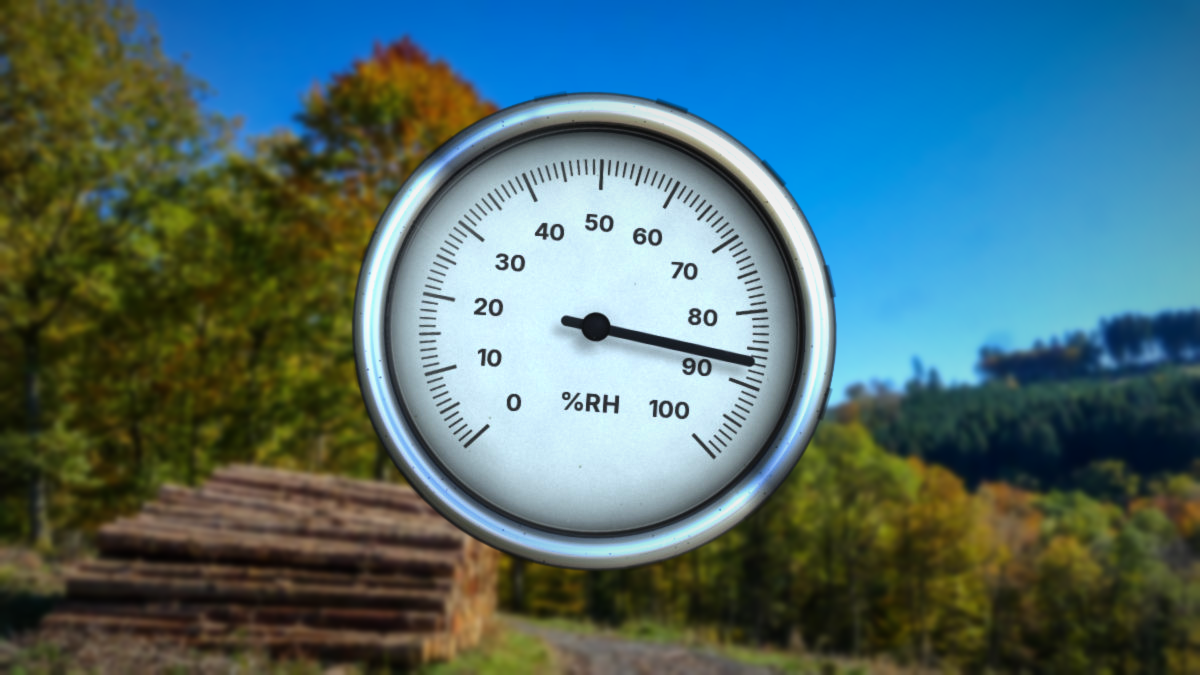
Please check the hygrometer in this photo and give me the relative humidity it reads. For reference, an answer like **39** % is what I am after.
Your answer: **87** %
